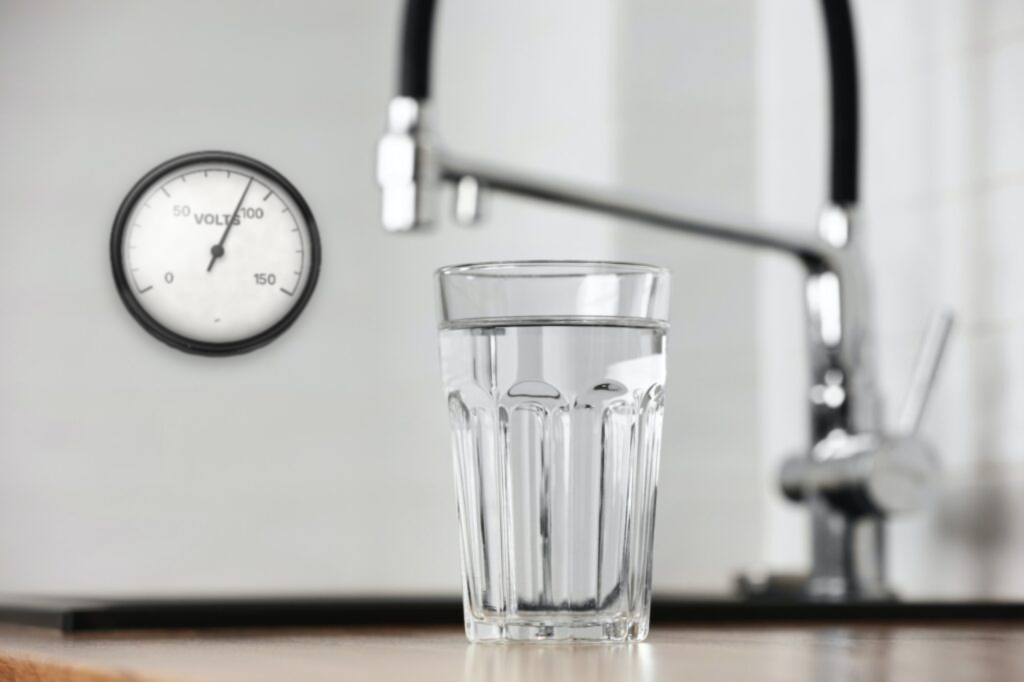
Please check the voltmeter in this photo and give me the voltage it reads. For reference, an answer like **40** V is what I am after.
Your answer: **90** V
